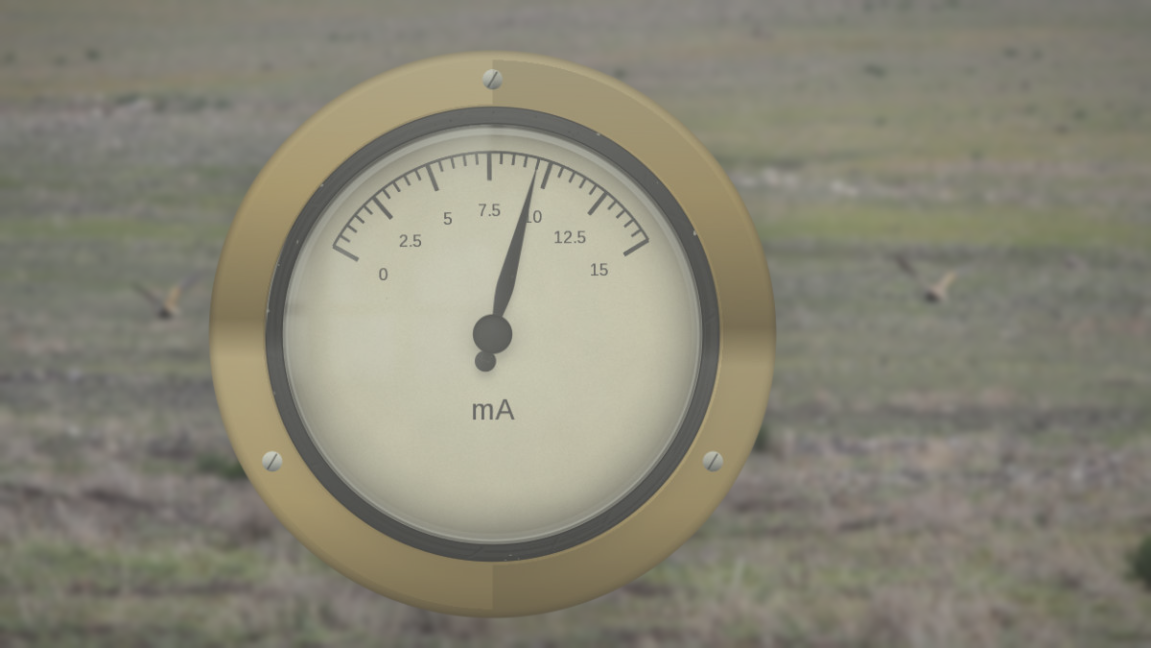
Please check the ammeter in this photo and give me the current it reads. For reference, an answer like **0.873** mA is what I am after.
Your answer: **9.5** mA
